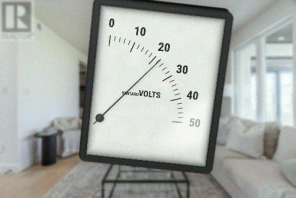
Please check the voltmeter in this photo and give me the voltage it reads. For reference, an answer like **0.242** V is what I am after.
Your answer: **22** V
